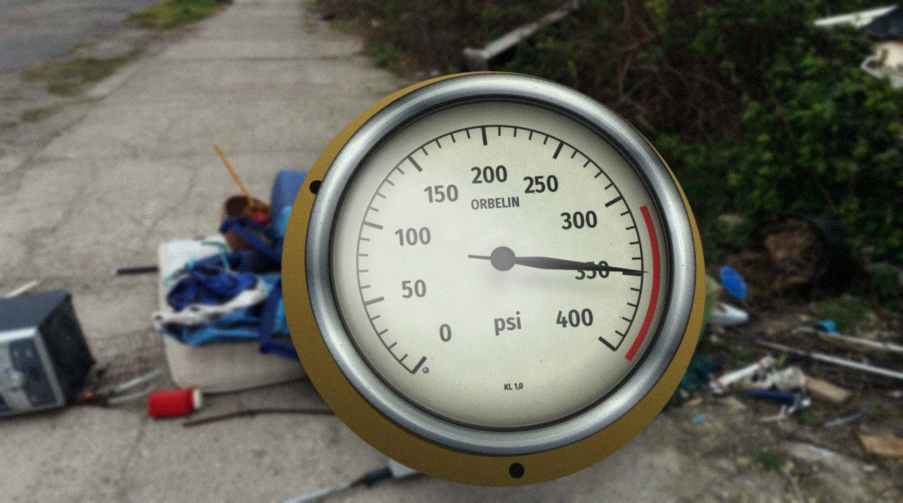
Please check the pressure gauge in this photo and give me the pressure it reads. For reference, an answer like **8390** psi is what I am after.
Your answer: **350** psi
